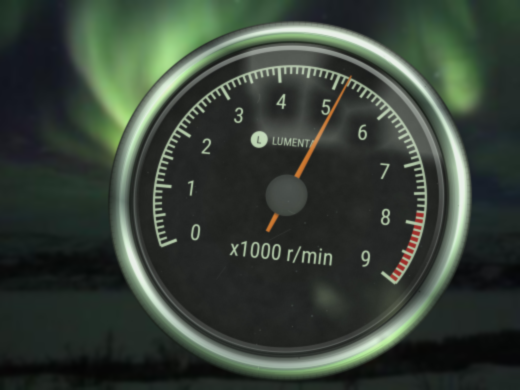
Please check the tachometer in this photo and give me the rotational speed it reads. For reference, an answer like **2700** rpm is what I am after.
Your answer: **5200** rpm
